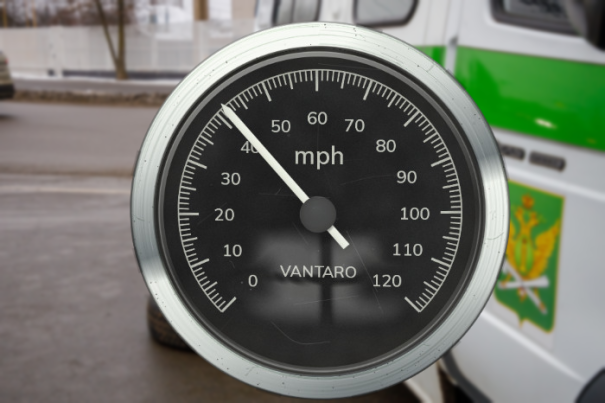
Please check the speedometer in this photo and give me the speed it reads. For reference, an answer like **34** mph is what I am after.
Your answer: **42** mph
